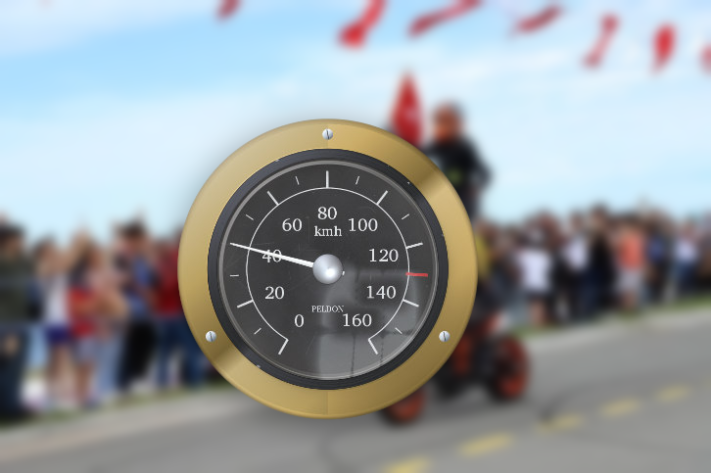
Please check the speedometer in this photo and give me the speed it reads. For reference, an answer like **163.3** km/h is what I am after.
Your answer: **40** km/h
